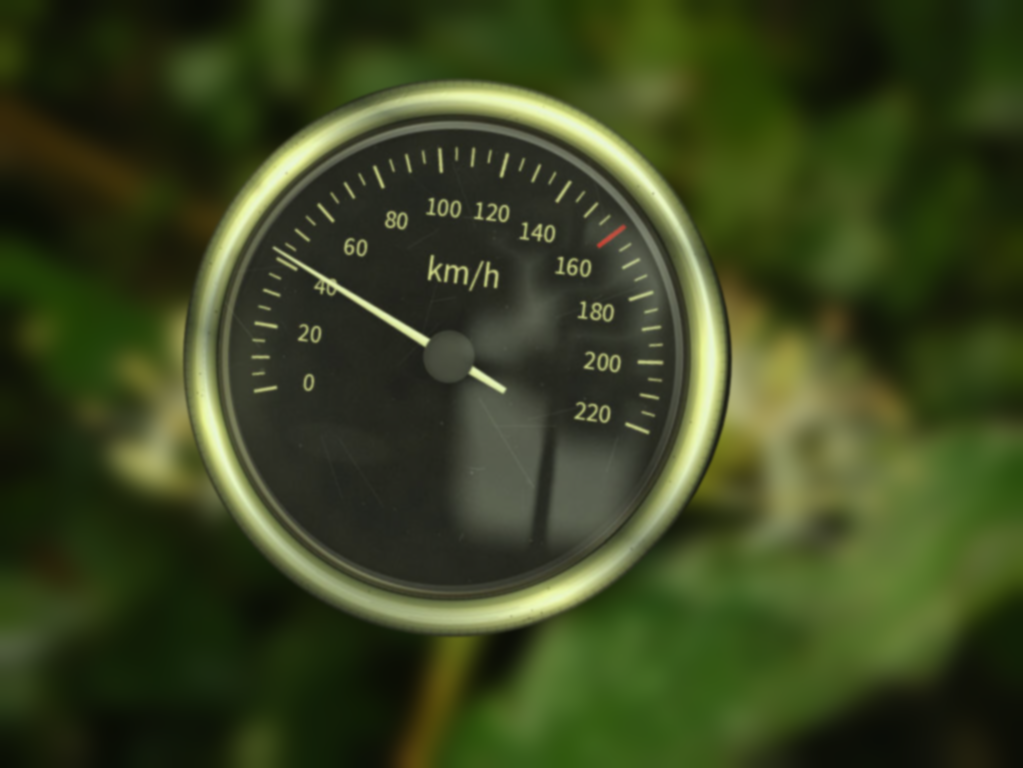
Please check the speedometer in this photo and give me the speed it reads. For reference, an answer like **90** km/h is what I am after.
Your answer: **42.5** km/h
